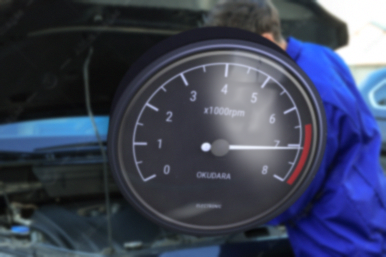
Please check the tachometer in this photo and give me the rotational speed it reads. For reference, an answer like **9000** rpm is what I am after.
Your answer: **7000** rpm
